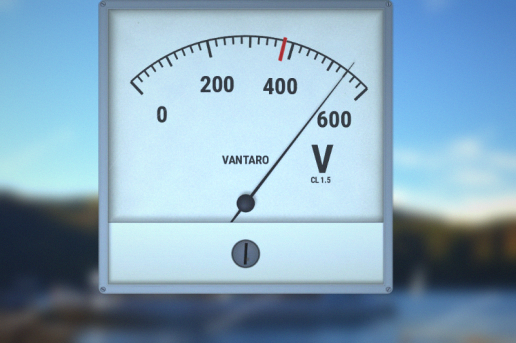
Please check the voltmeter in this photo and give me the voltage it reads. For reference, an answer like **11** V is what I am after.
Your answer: **540** V
